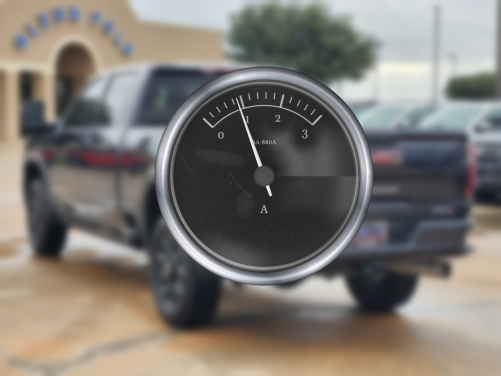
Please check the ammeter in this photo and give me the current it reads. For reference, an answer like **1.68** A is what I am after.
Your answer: **0.9** A
